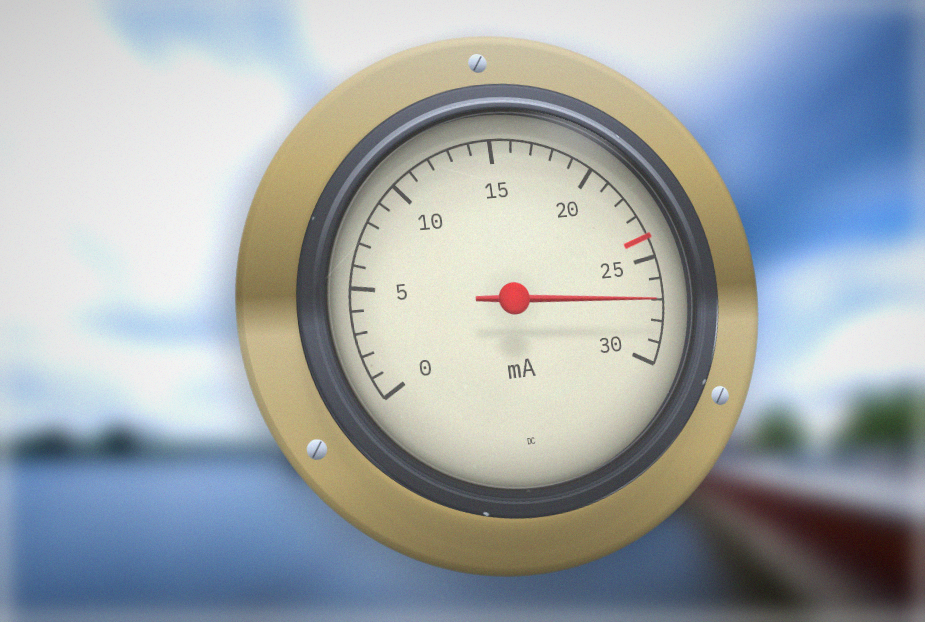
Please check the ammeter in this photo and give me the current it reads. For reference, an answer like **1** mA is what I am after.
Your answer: **27** mA
